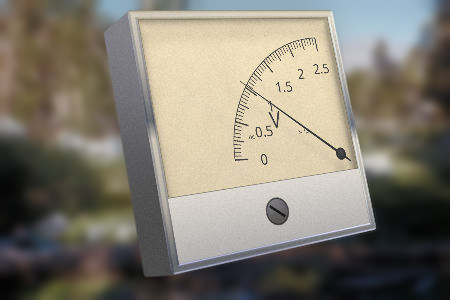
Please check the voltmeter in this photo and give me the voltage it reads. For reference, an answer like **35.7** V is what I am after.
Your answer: **1** V
